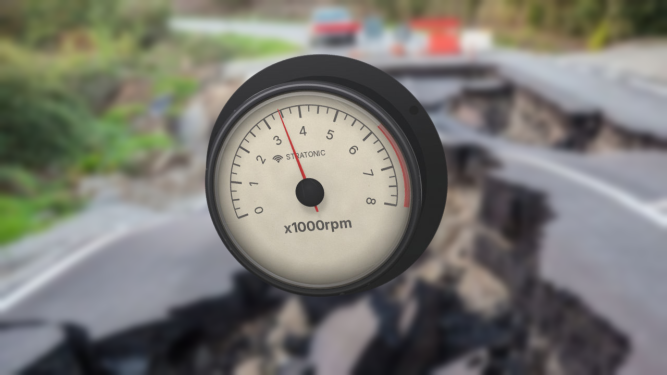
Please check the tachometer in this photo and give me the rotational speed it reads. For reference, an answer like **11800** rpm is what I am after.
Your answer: **3500** rpm
